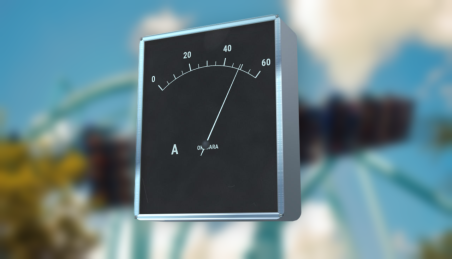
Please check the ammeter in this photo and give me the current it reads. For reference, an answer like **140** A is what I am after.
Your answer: **50** A
